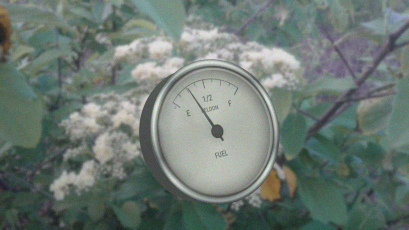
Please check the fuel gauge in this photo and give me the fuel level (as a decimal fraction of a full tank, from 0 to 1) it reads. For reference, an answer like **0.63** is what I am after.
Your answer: **0.25**
